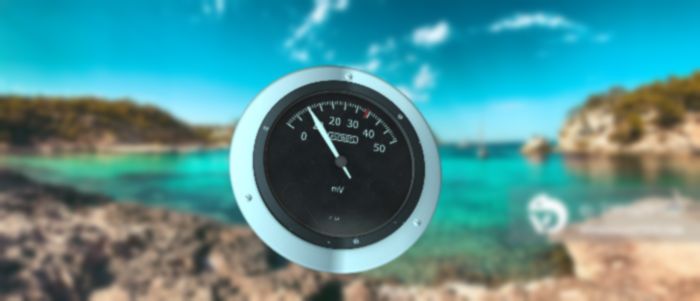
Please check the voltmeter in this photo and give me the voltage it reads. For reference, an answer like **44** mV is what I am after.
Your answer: **10** mV
